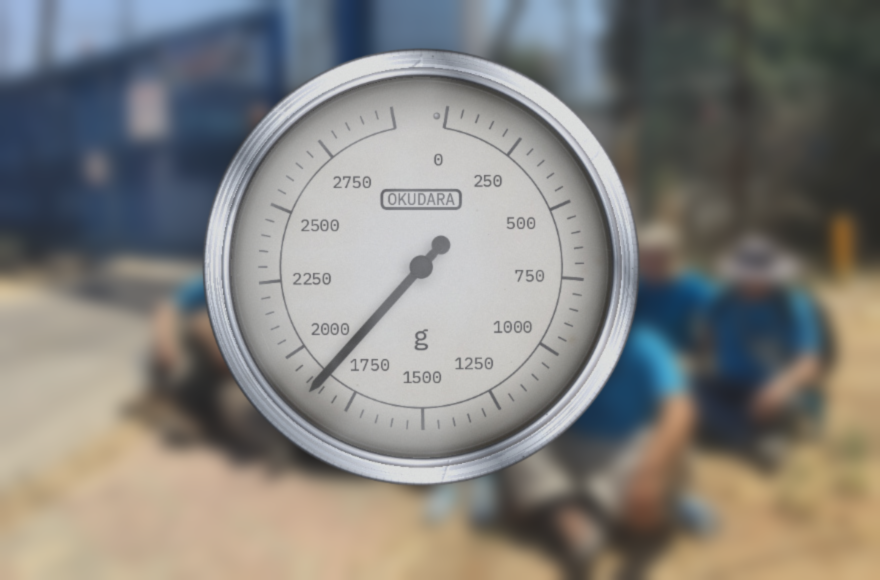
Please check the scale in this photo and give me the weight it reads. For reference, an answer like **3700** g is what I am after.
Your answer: **1875** g
